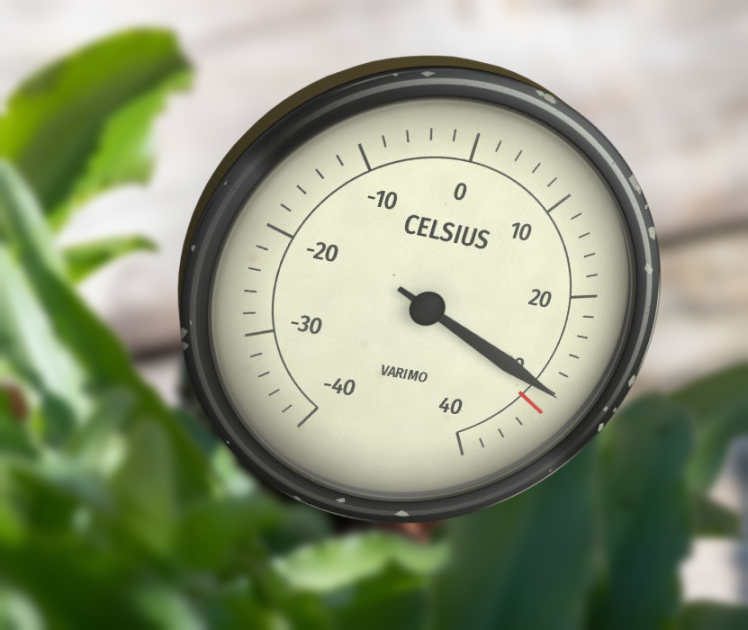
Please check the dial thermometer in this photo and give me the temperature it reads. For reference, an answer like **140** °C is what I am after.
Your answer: **30** °C
